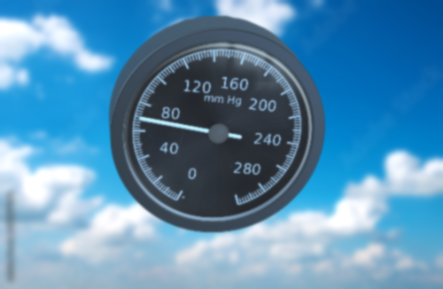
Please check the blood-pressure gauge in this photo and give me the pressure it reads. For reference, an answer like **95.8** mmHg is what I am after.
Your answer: **70** mmHg
